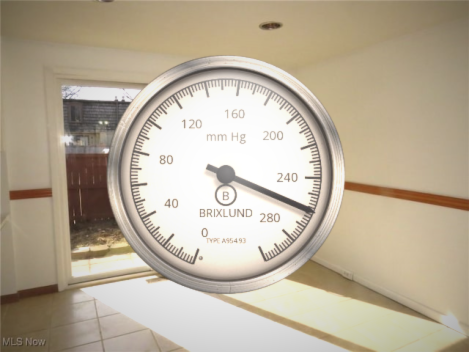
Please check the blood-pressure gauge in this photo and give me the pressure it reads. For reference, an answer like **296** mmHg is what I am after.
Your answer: **260** mmHg
